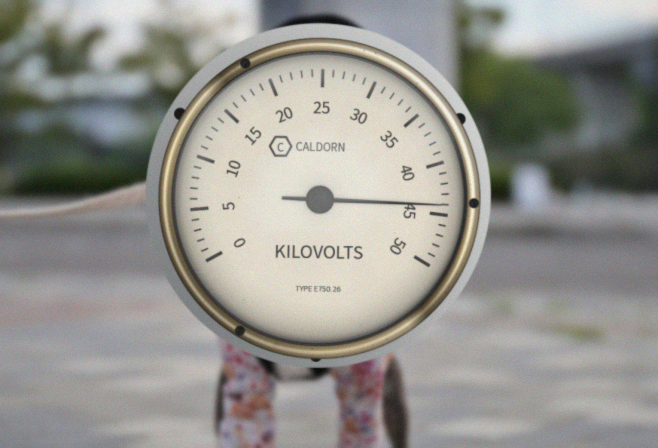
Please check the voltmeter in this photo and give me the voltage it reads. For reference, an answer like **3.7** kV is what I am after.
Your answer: **44** kV
